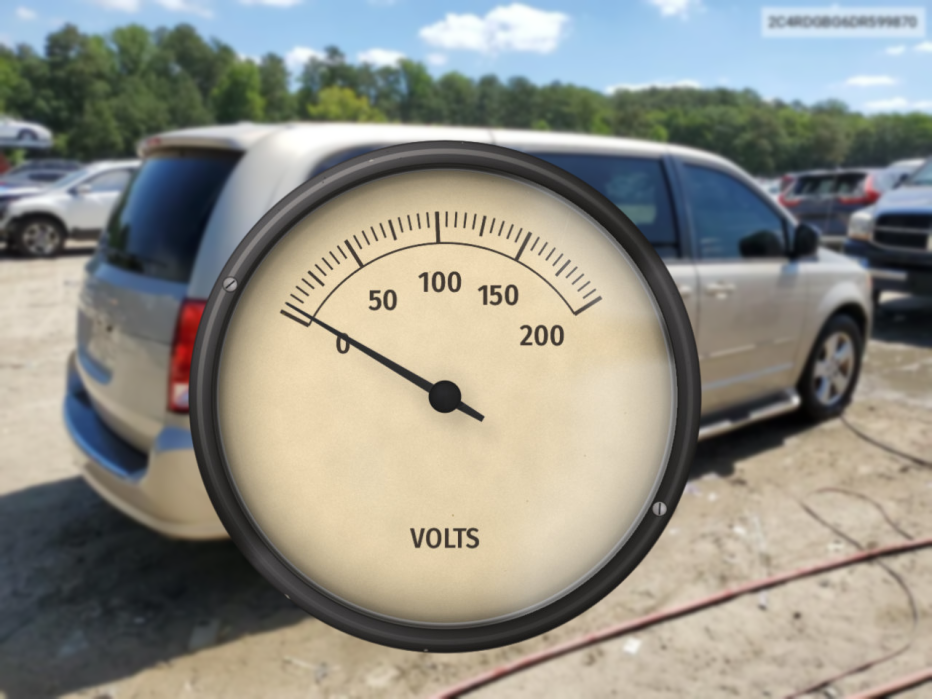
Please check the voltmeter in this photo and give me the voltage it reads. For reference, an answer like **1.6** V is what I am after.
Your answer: **5** V
